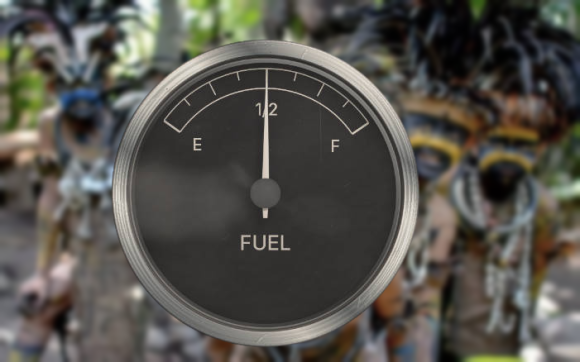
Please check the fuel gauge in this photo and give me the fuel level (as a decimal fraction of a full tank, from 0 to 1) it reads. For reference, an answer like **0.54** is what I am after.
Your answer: **0.5**
